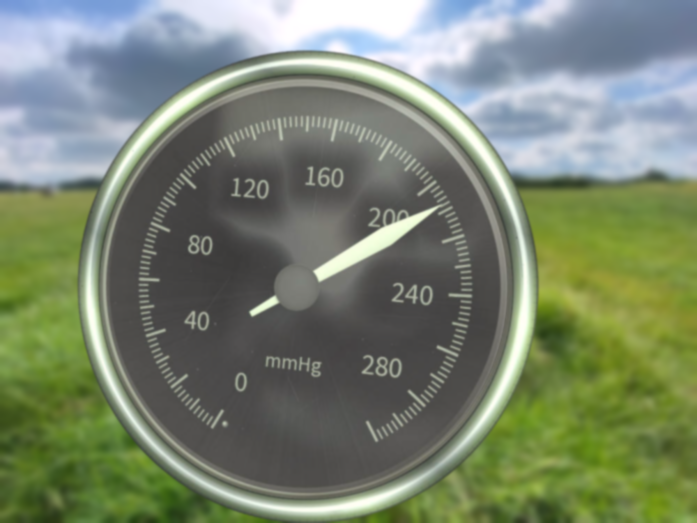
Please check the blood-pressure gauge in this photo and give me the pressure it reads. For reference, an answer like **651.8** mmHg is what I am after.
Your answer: **208** mmHg
